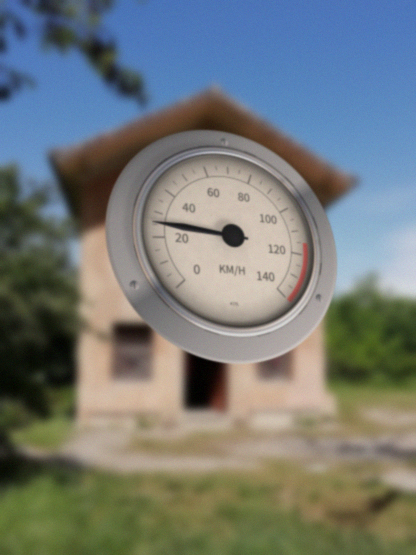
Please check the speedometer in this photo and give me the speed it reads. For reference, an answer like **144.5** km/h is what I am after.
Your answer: **25** km/h
